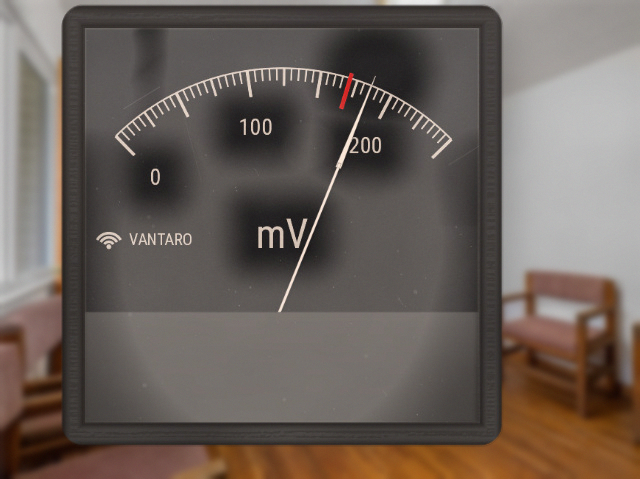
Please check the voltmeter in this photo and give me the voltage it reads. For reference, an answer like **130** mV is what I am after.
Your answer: **185** mV
